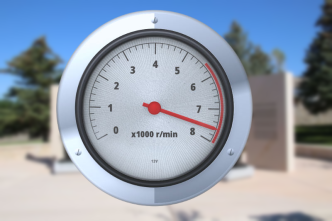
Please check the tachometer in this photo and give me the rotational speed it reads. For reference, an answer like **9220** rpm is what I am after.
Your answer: **7600** rpm
